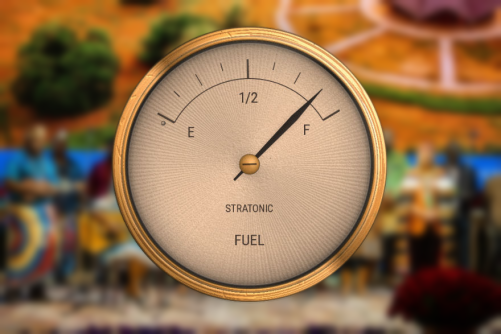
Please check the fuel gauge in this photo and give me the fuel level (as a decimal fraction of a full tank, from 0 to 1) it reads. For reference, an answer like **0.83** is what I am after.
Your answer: **0.875**
